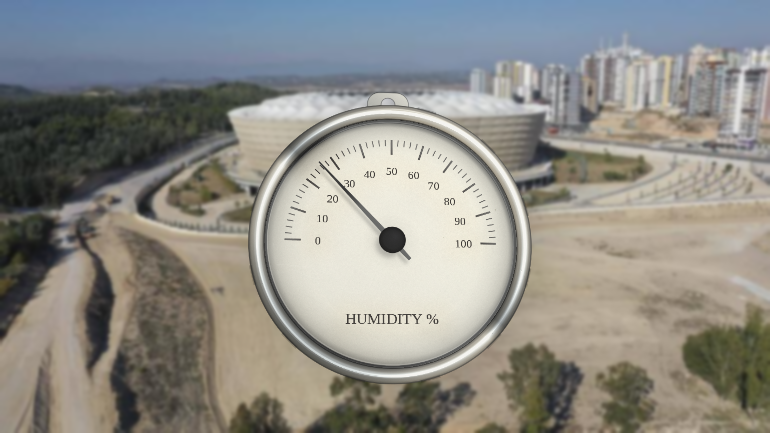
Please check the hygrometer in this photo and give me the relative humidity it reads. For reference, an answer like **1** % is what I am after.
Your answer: **26** %
